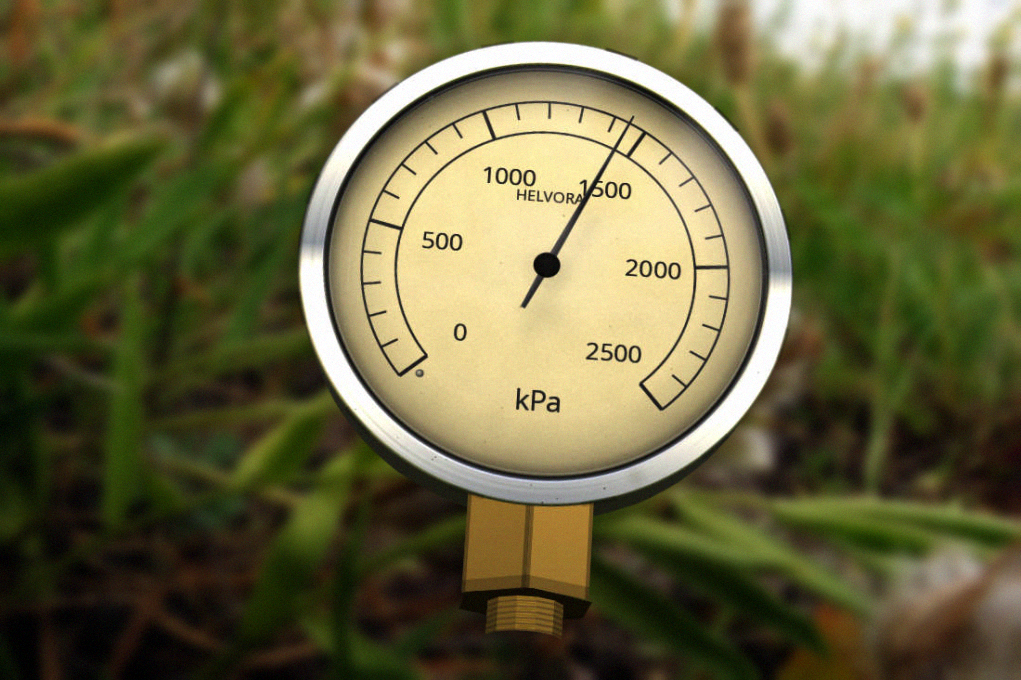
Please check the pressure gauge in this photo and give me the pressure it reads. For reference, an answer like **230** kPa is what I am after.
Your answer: **1450** kPa
